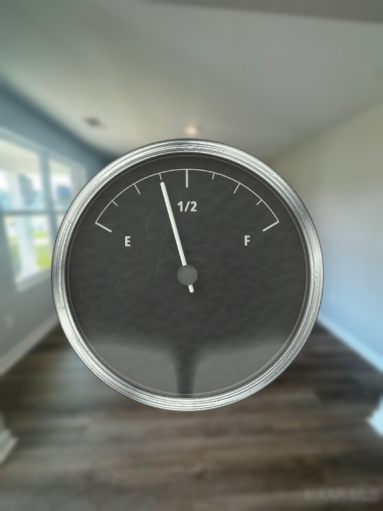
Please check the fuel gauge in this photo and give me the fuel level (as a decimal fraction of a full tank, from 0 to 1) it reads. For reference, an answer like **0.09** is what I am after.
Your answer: **0.375**
